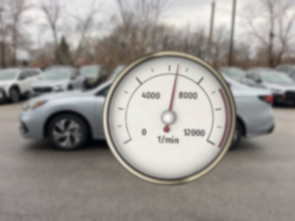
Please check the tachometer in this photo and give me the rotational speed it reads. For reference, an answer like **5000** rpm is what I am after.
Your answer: **6500** rpm
